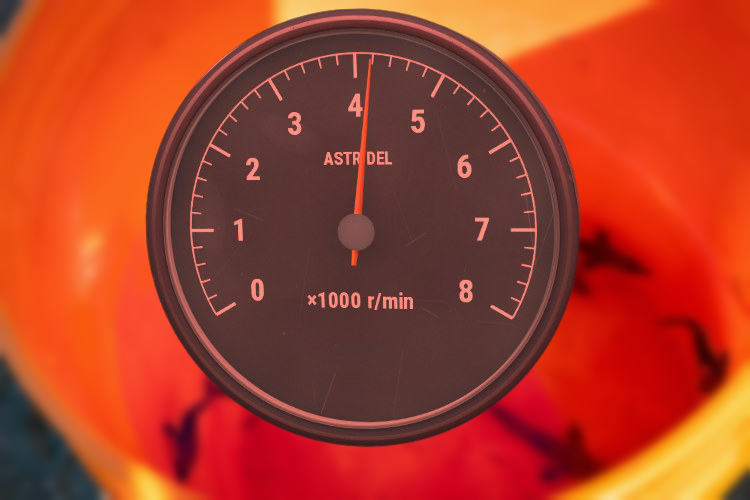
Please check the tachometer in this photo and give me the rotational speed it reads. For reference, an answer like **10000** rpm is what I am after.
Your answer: **4200** rpm
